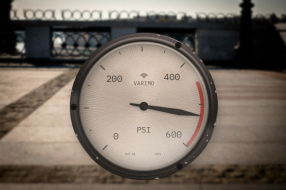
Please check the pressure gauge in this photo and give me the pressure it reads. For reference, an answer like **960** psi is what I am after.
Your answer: **525** psi
